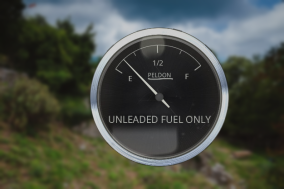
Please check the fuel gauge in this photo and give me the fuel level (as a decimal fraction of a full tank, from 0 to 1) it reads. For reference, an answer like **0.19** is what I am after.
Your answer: **0.125**
